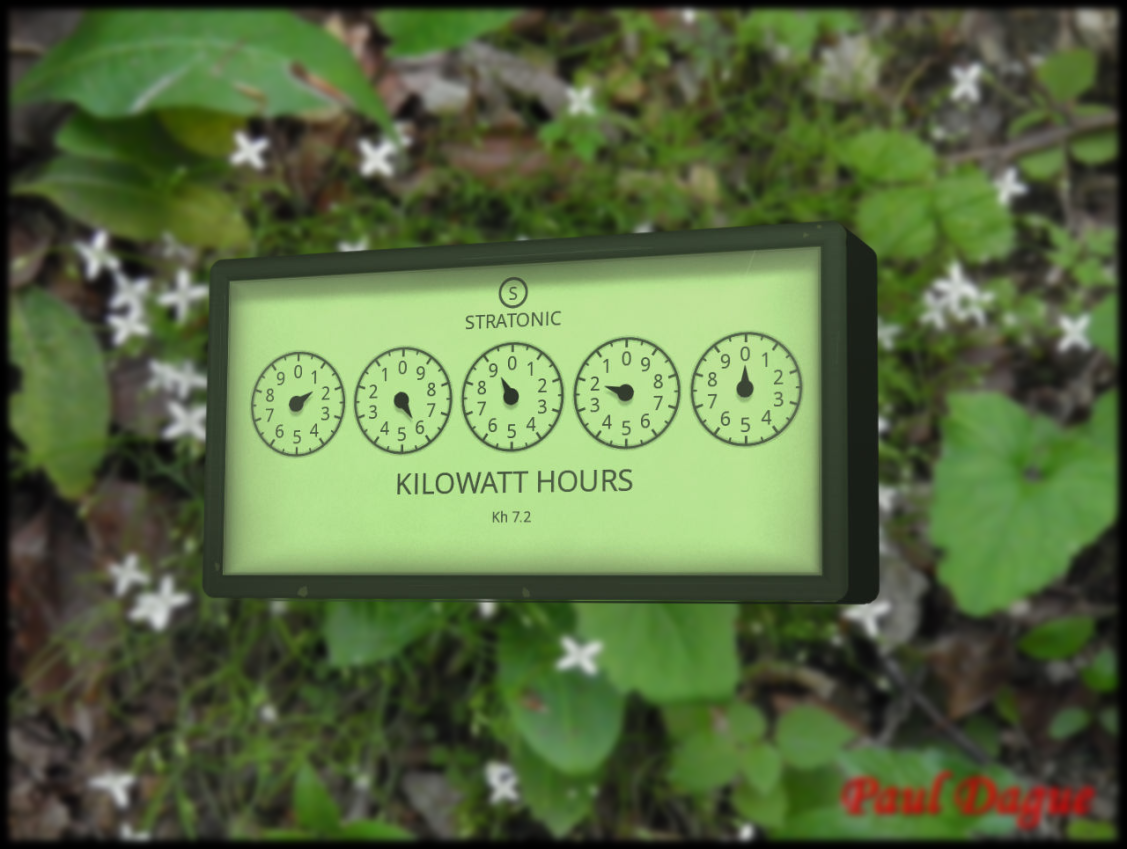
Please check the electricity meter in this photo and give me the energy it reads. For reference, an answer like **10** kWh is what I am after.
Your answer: **15920** kWh
